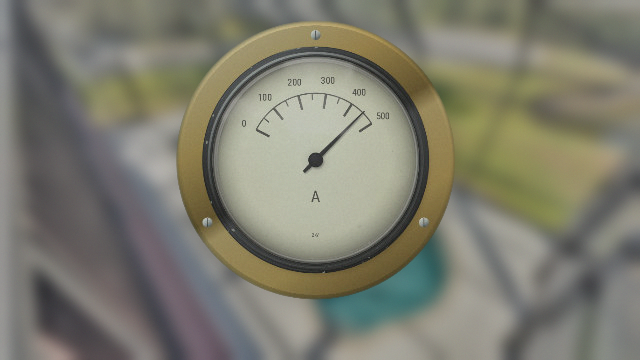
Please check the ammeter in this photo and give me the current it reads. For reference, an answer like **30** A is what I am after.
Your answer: **450** A
